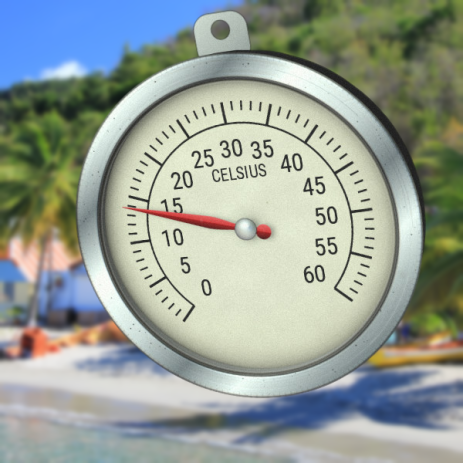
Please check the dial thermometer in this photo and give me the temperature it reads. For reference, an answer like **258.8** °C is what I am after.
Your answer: **14** °C
